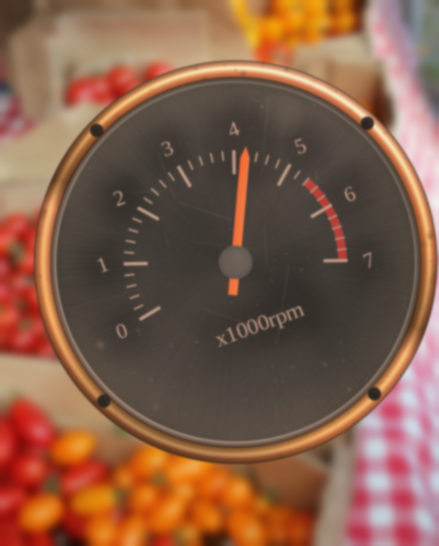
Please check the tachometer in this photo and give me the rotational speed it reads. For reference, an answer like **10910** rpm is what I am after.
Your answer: **4200** rpm
